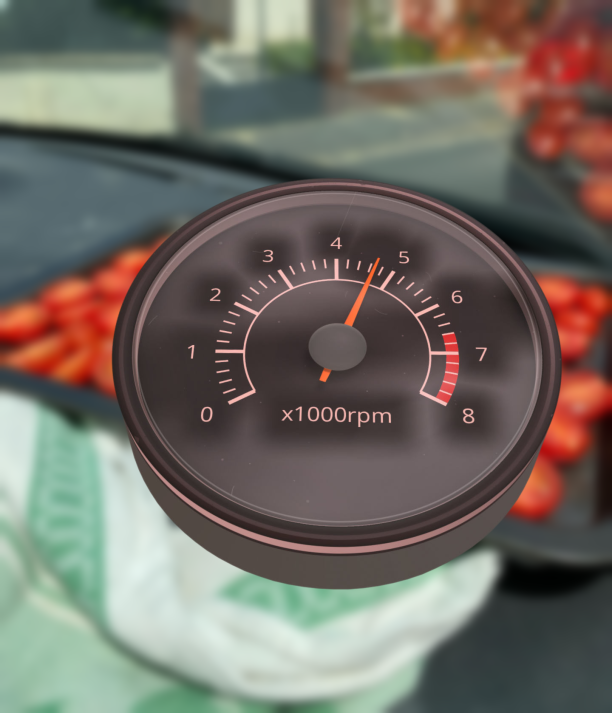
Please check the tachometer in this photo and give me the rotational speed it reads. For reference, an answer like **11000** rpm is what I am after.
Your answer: **4700** rpm
